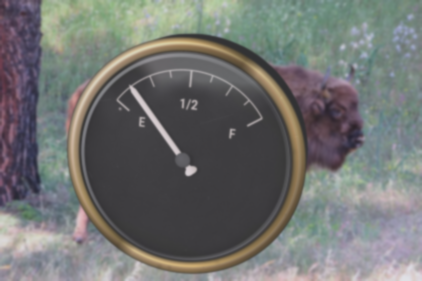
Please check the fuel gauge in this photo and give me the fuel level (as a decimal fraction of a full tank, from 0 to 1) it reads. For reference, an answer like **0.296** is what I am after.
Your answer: **0.125**
